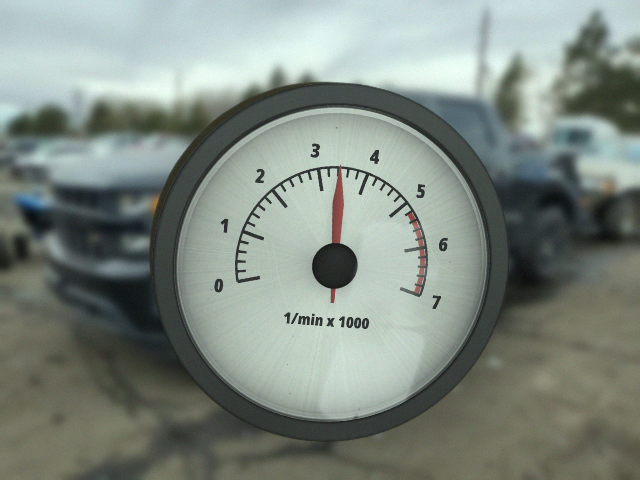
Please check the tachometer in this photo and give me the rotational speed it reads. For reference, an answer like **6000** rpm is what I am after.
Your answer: **3400** rpm
